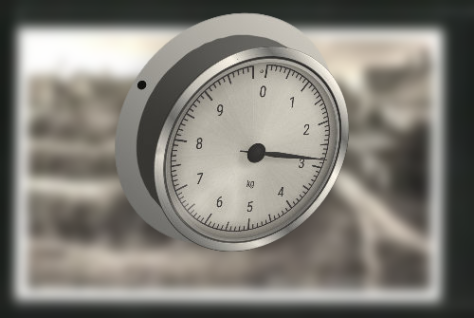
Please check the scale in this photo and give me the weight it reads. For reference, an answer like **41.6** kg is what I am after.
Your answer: **2.8** kg
